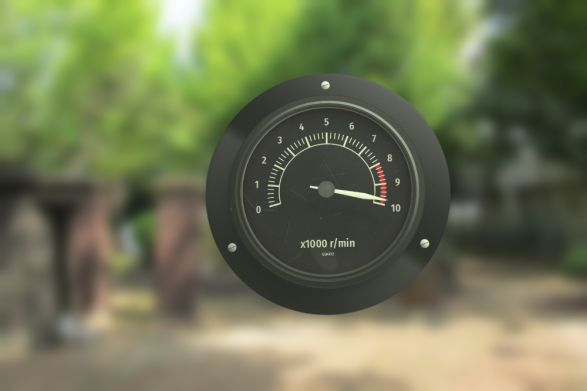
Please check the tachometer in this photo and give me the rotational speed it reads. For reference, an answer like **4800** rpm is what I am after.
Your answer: **9800** rpm
